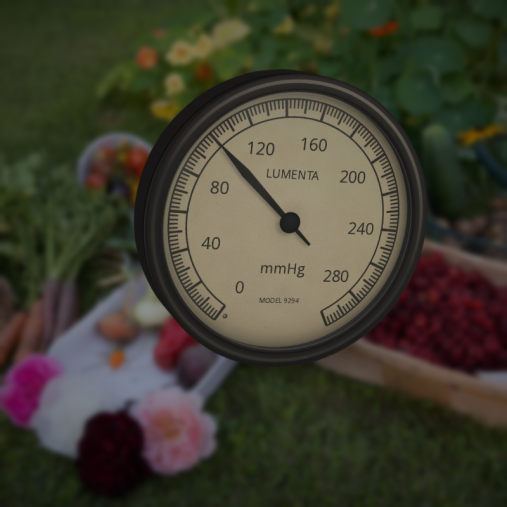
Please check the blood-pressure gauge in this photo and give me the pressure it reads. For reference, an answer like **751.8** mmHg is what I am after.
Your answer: **100** mmHg
